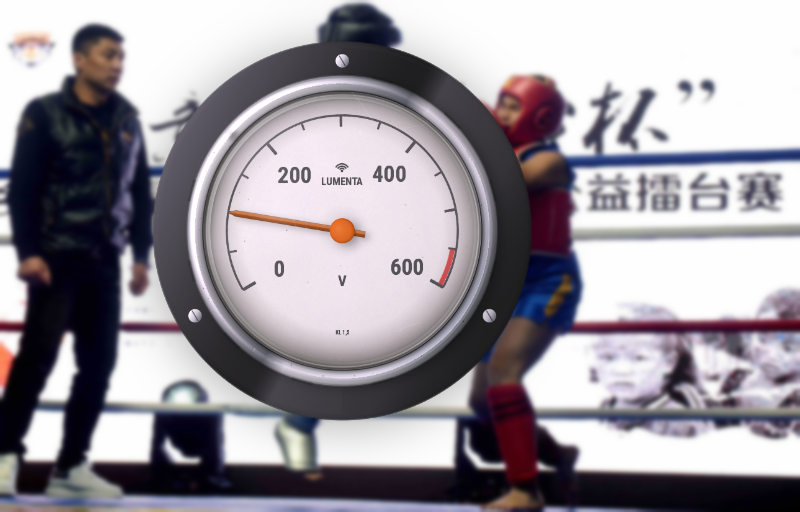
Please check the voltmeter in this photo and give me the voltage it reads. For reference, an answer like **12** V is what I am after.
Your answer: **100** V
